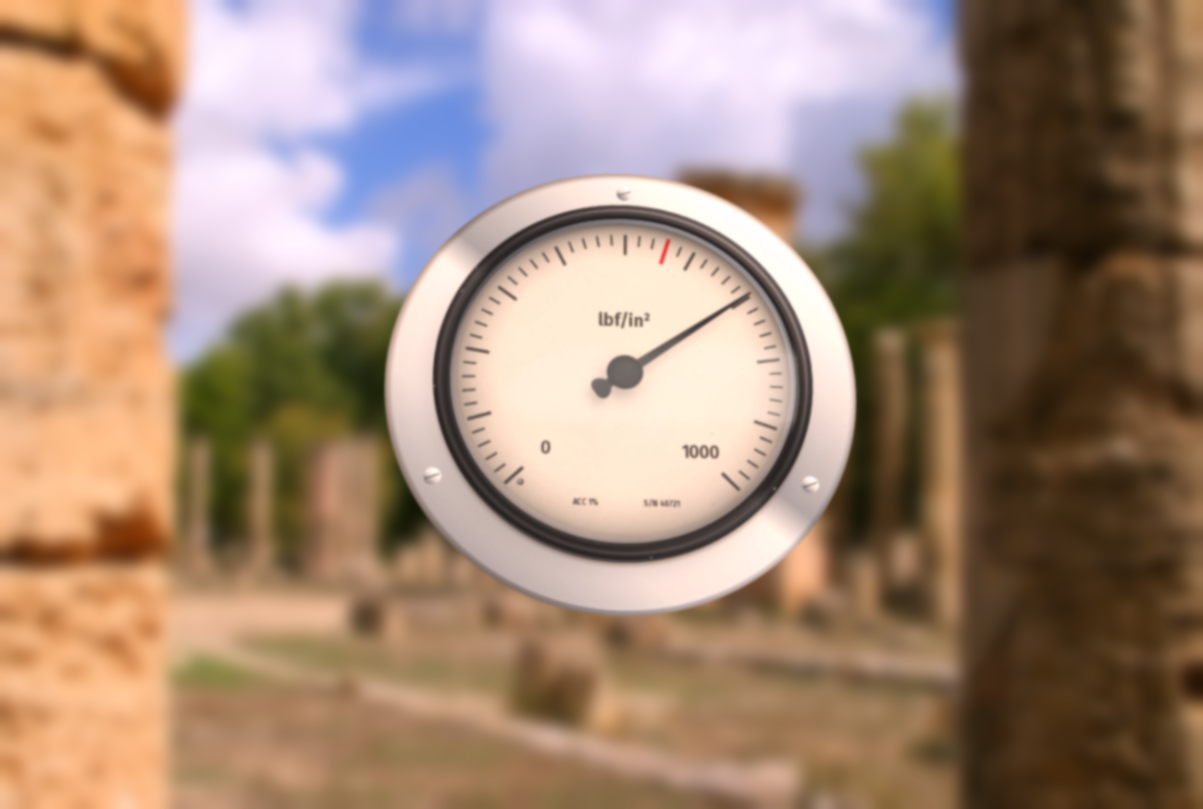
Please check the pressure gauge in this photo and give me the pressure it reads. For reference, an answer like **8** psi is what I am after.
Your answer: **700** psi
